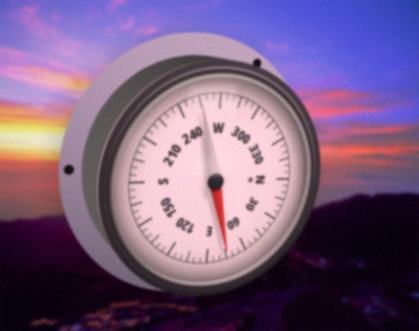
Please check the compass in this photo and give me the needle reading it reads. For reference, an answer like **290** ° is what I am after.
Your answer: **75** °
